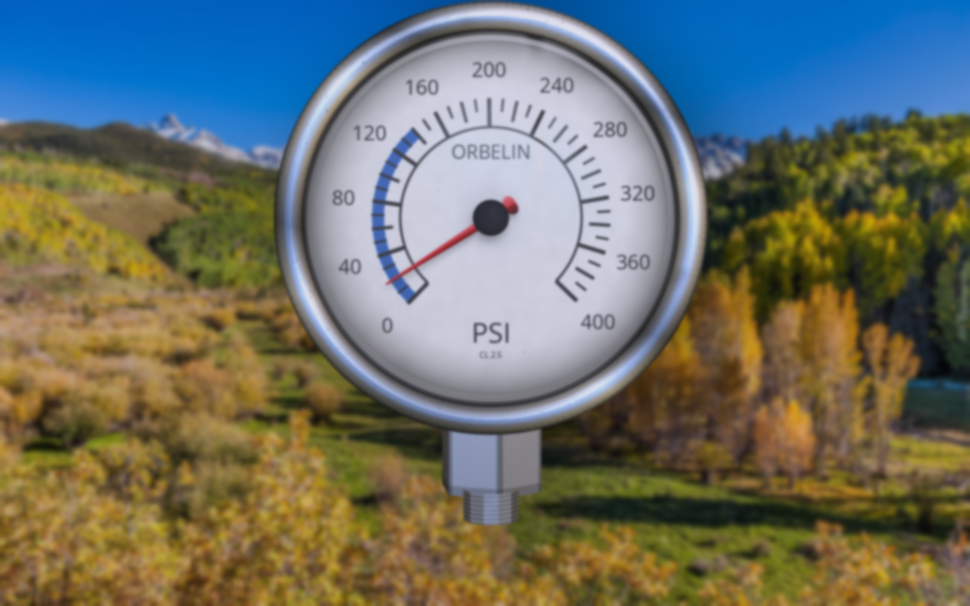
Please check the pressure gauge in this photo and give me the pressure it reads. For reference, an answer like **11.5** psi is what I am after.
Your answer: **20** psi
